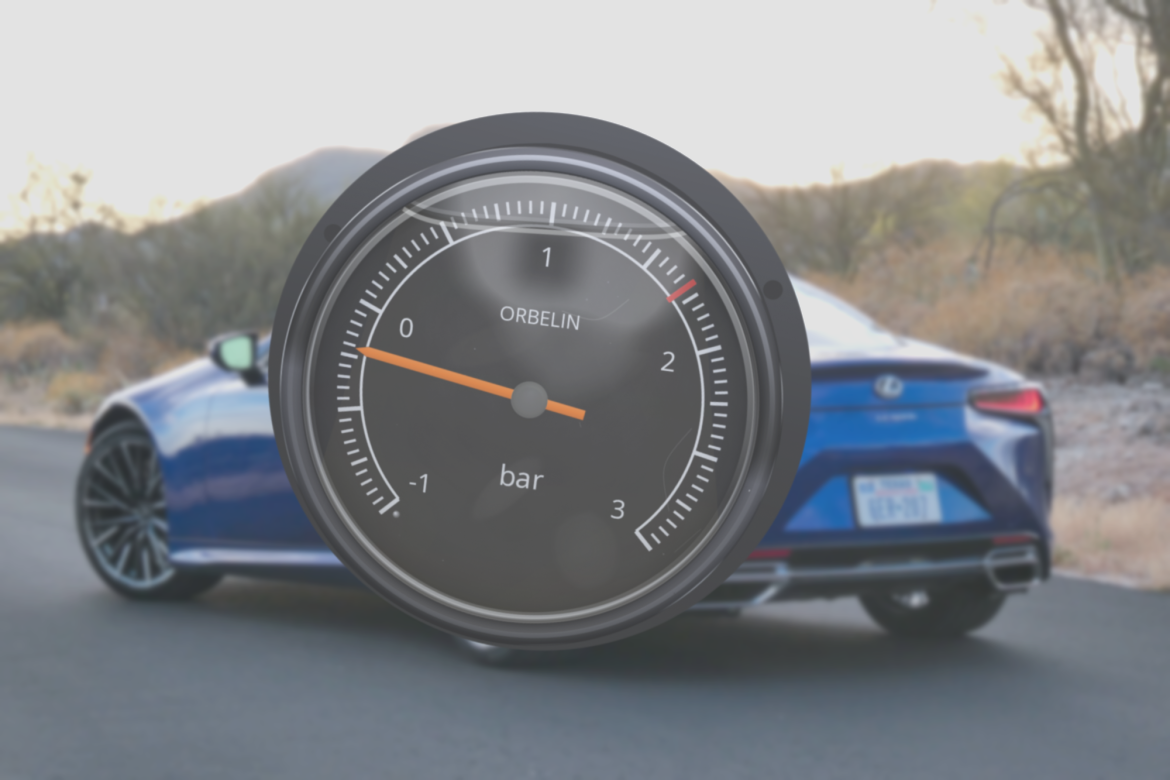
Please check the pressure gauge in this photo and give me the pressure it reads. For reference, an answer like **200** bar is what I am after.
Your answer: **-0.2** bar
